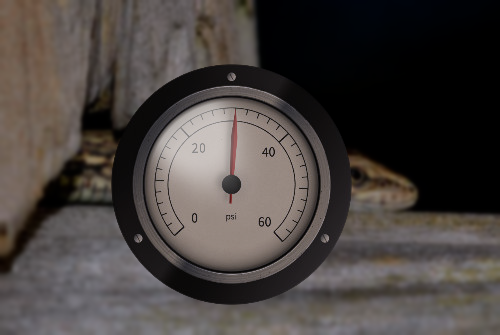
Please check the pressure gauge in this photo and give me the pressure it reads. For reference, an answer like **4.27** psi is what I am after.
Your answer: **30** psi
